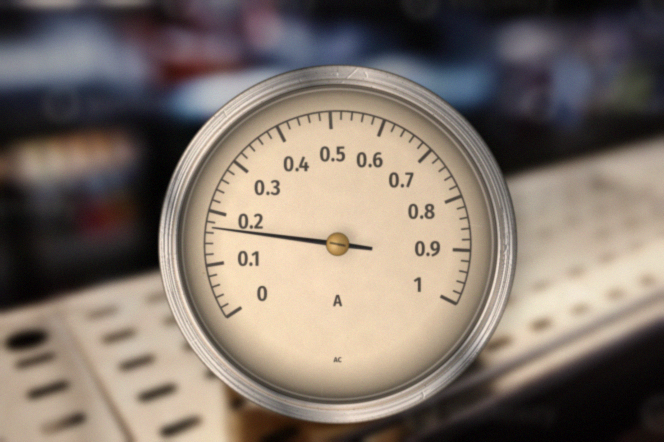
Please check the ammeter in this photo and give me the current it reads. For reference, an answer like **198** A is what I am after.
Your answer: **0.17** A
